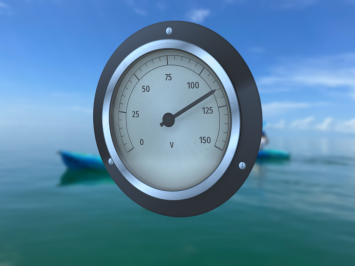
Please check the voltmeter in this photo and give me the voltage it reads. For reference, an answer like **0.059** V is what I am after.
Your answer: **115** V
